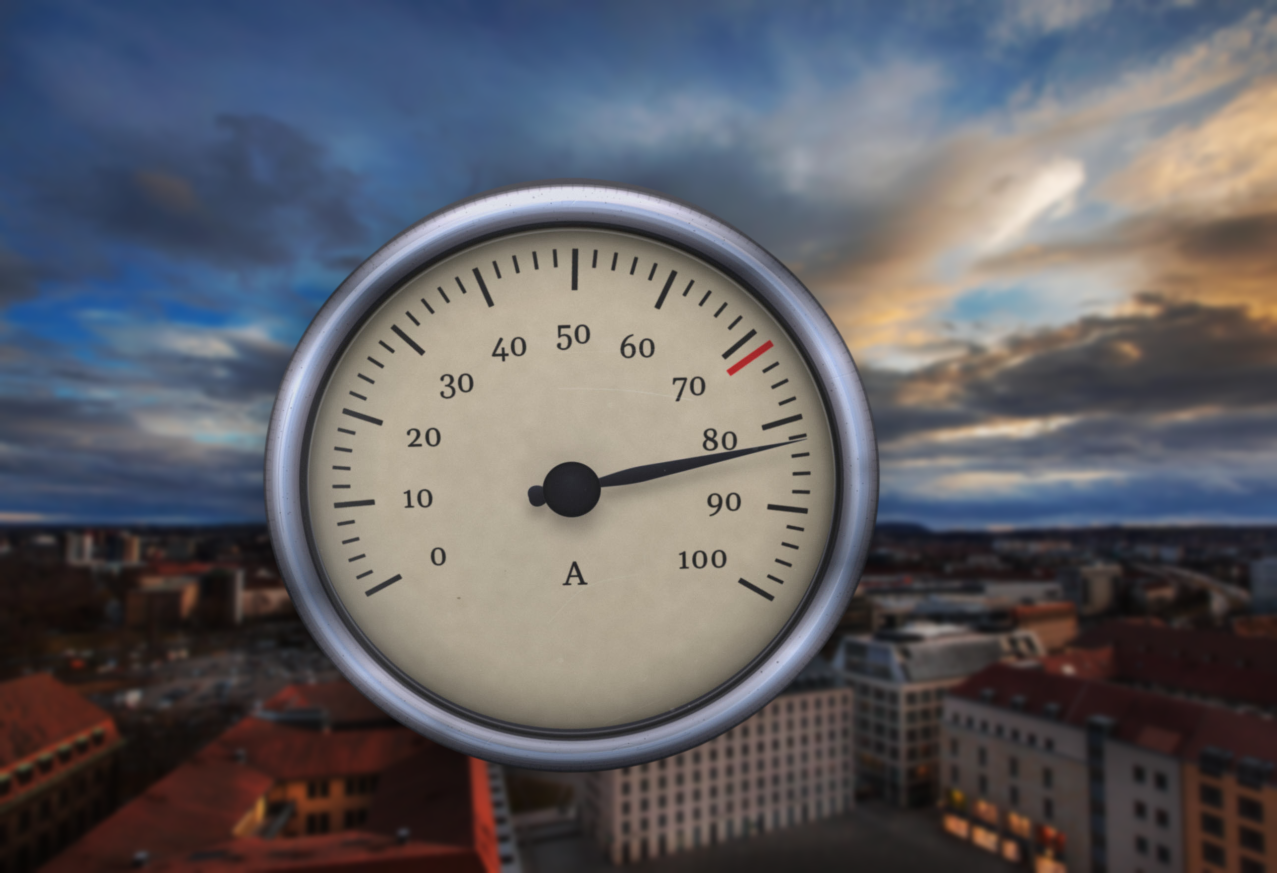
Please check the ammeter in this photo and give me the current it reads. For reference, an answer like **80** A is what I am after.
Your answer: **82** A
